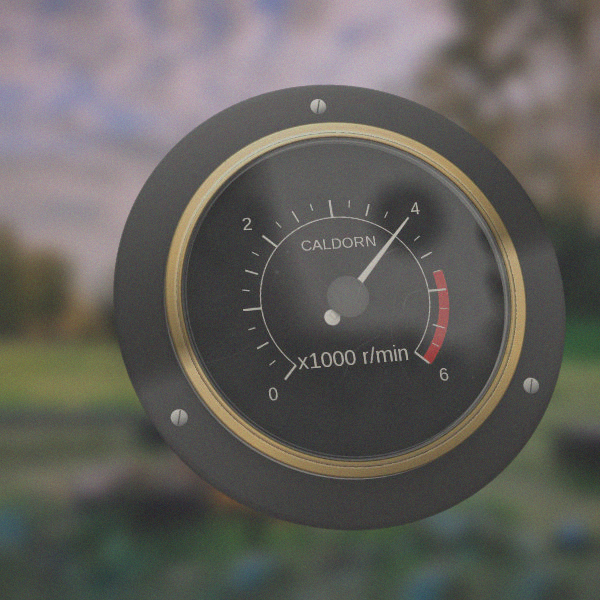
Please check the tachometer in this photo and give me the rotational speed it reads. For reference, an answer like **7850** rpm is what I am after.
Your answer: **4000** rpm
